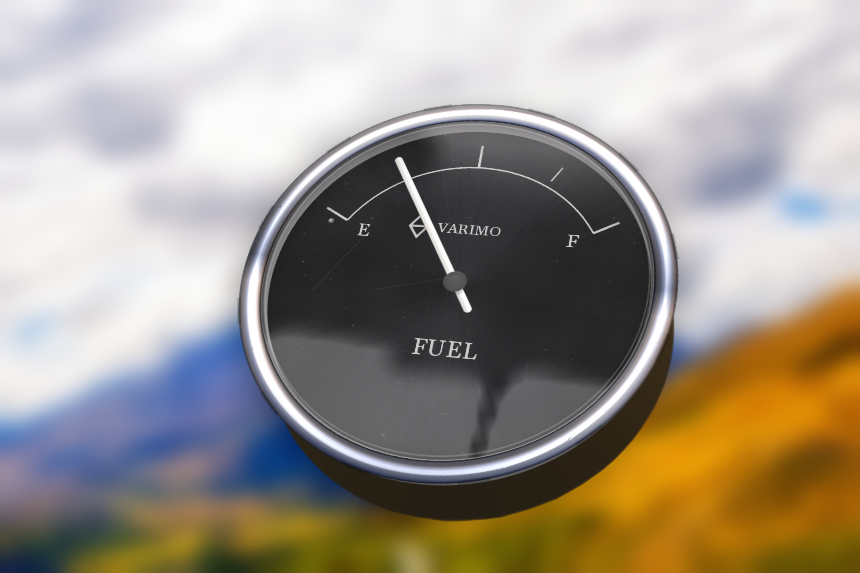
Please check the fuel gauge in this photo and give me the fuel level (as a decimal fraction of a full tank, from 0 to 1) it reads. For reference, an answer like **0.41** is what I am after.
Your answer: **0.25**
